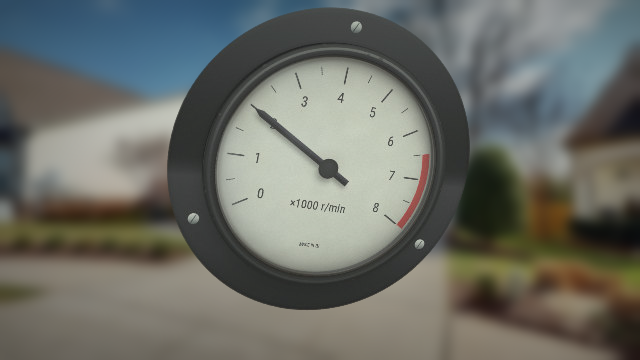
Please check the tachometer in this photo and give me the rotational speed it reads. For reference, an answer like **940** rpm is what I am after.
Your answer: **2000** rpm
